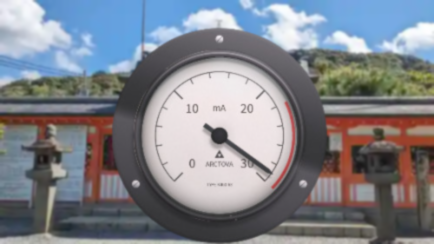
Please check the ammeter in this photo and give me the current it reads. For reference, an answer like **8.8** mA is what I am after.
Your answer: **29** mA
